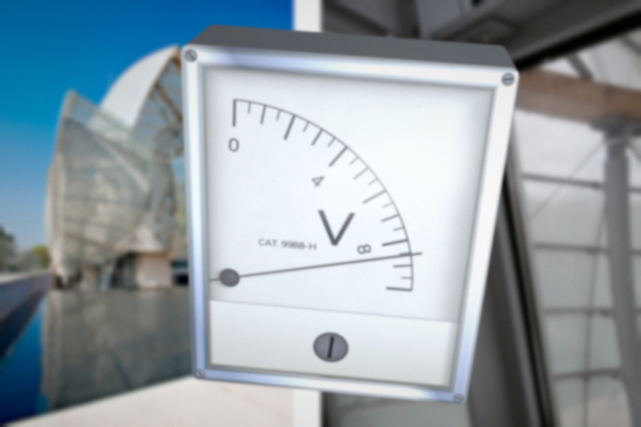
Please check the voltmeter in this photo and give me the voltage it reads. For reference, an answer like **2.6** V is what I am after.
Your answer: **8.5** V
